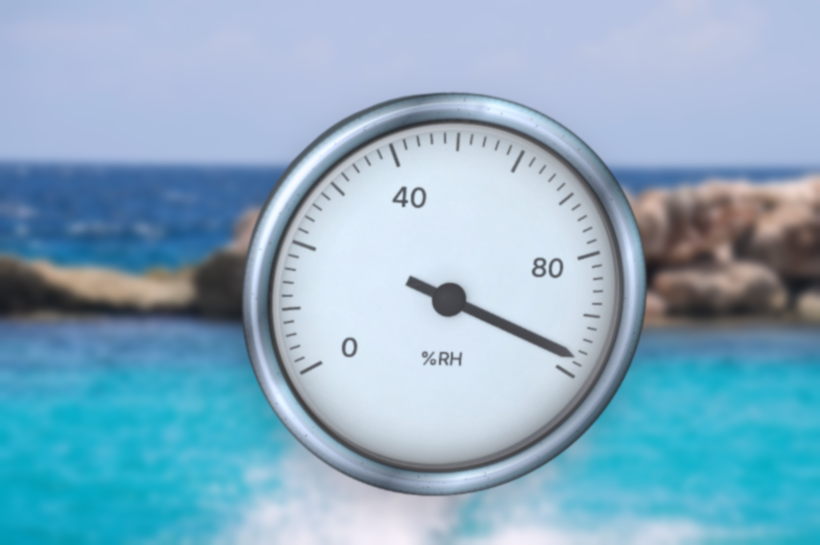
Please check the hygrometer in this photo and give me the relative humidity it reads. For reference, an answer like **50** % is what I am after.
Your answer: **97** %
